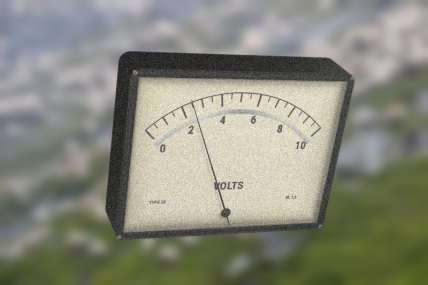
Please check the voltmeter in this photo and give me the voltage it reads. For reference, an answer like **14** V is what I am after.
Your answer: **2.5** V
